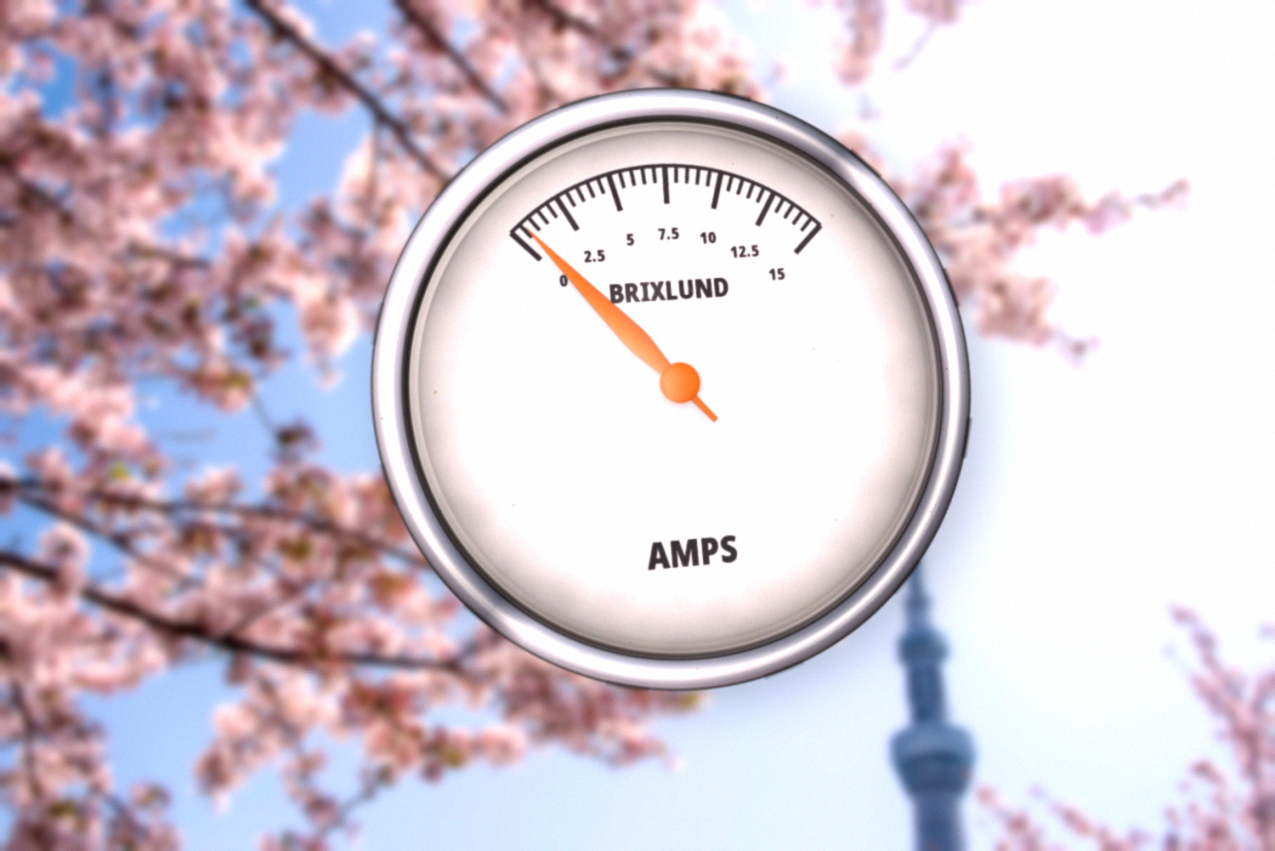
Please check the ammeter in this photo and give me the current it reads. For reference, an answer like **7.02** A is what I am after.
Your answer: **0.5** A
